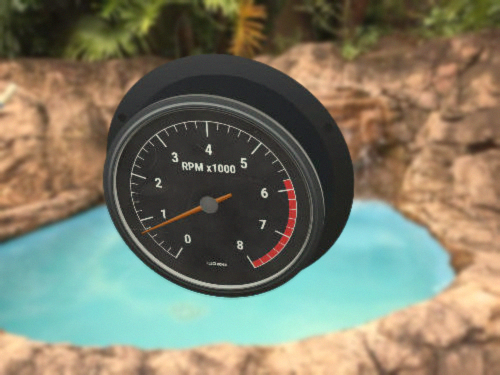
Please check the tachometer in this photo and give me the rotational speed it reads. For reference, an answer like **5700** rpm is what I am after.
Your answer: **800** rpm
